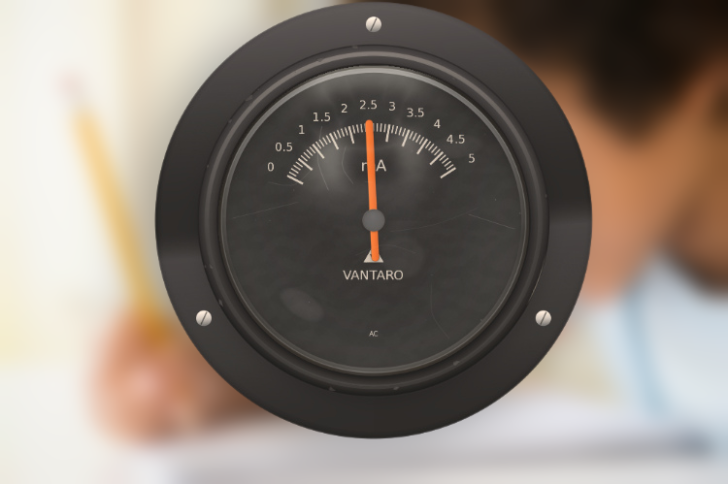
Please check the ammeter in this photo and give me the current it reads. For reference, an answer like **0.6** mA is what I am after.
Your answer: **2.5** mA
